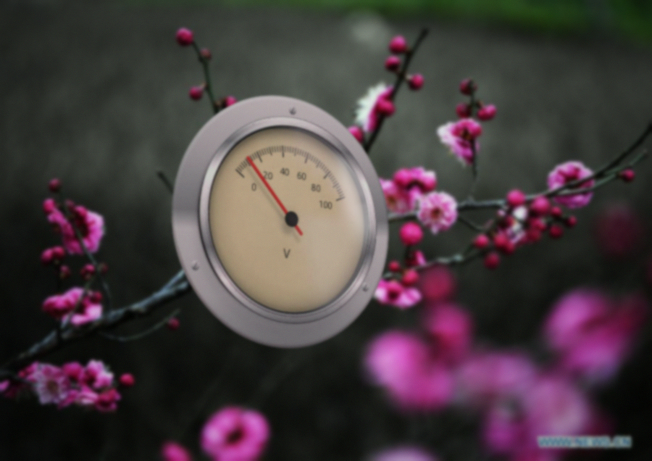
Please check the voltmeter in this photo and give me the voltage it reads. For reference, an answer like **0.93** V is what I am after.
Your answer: **10** V
